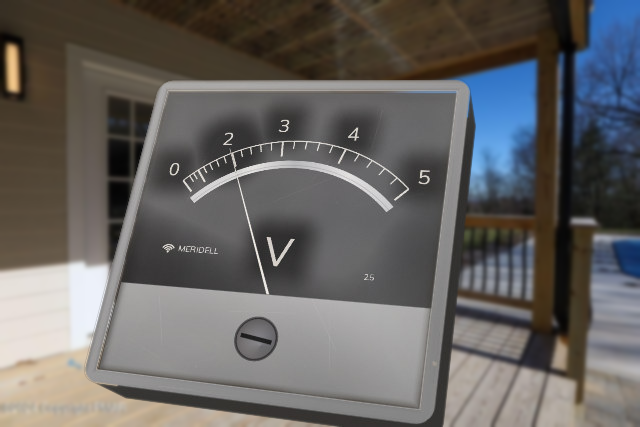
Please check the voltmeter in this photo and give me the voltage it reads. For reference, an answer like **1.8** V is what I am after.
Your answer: **2** V
